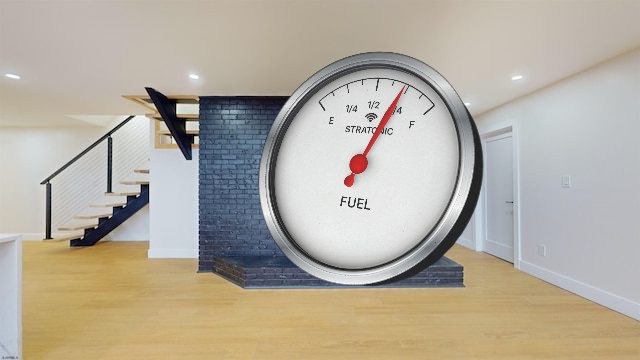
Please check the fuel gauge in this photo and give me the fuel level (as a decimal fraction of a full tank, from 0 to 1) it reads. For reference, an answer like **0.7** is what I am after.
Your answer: **0.75**
